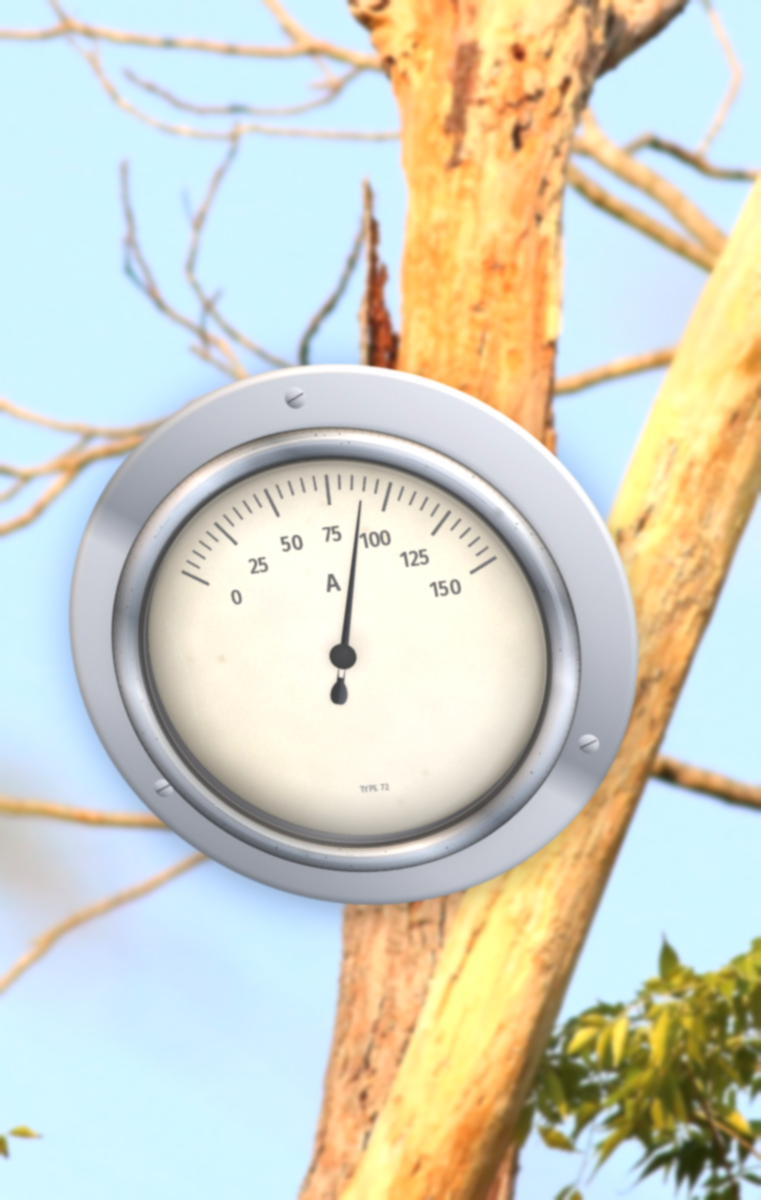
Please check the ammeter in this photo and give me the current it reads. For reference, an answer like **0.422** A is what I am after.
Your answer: **90** A
